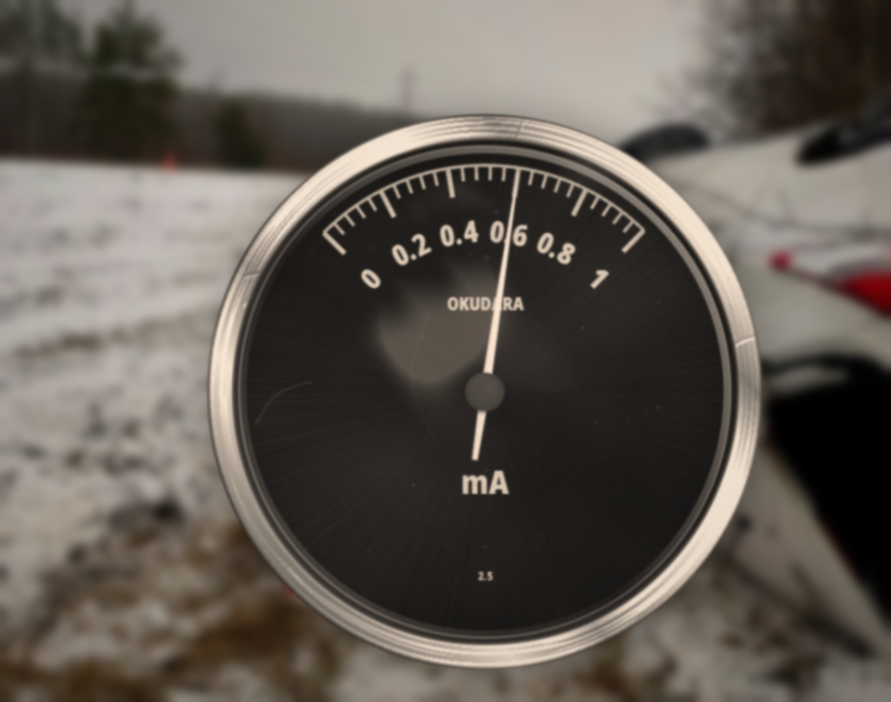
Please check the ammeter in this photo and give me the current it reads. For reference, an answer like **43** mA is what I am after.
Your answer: **0.6** mA
